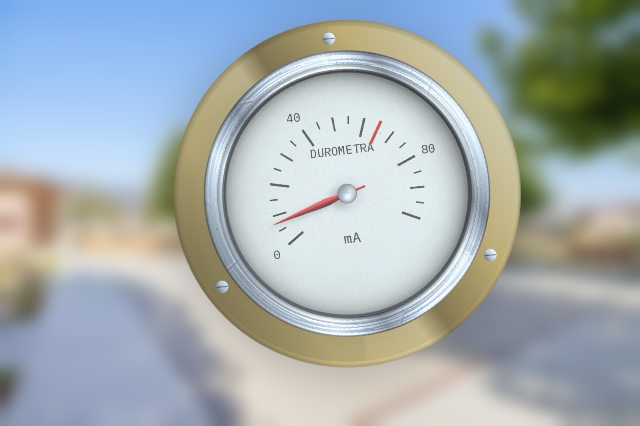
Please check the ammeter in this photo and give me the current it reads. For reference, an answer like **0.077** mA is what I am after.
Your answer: **7.5** mA
